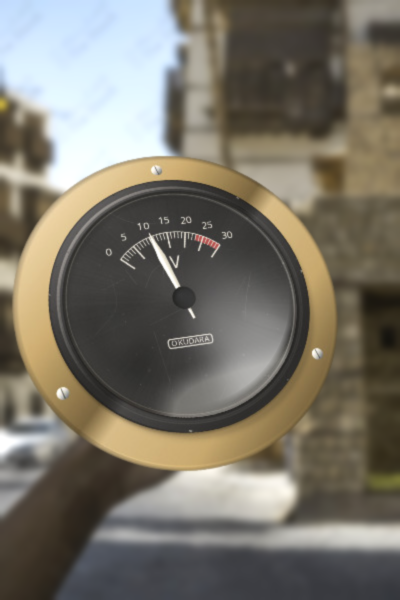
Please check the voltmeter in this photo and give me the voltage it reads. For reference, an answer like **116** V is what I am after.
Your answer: **10** V
